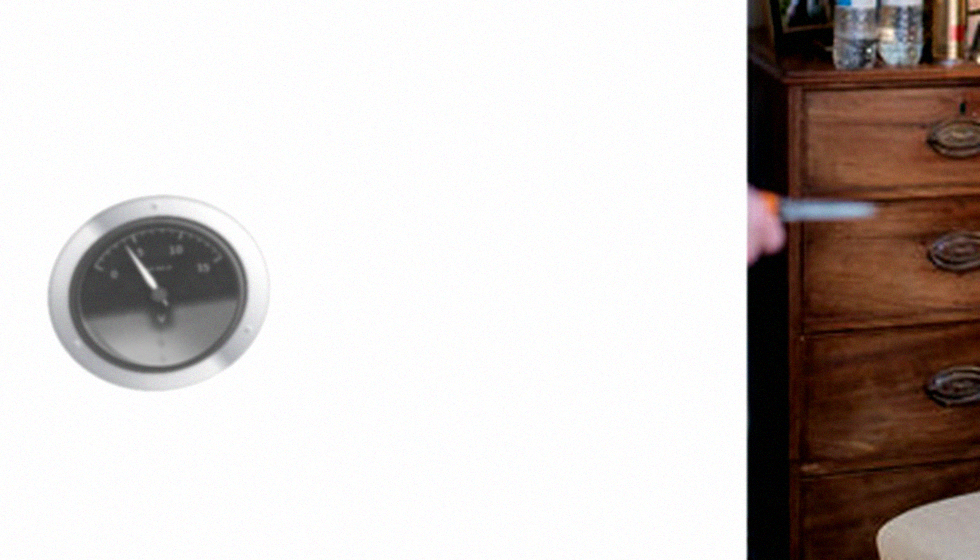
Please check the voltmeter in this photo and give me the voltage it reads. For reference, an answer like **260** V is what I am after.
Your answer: **4** V
